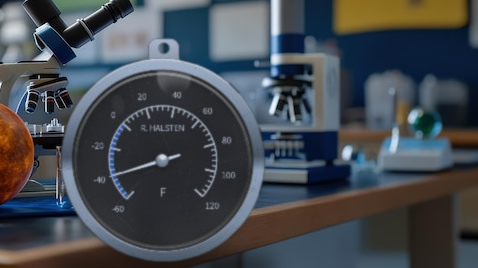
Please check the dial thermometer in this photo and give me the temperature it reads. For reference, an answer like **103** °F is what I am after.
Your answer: **-40** °F
